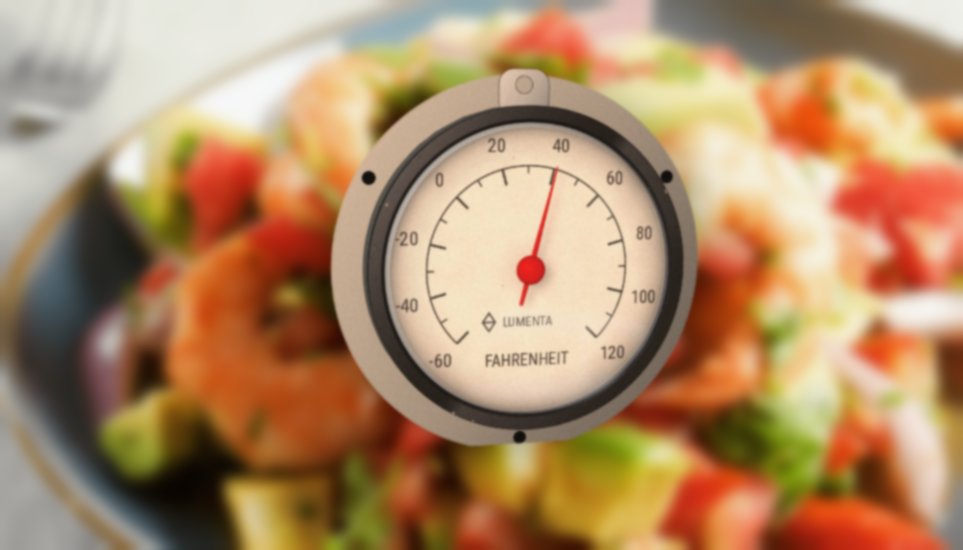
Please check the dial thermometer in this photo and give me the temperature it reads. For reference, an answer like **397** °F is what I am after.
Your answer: **40** °F
